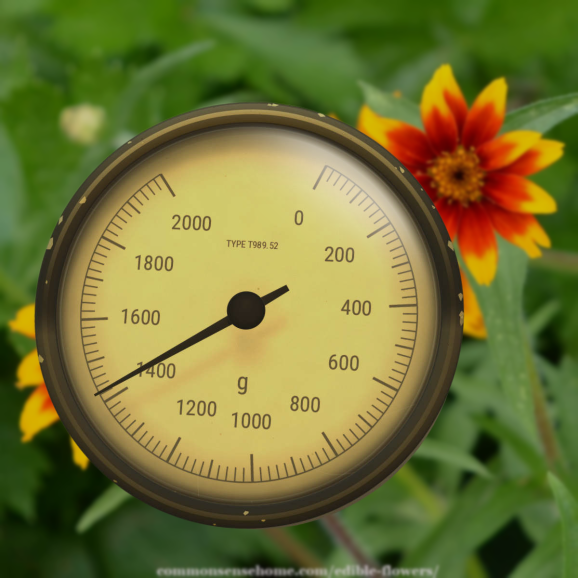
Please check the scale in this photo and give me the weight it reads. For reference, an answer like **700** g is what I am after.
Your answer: **1420** g
